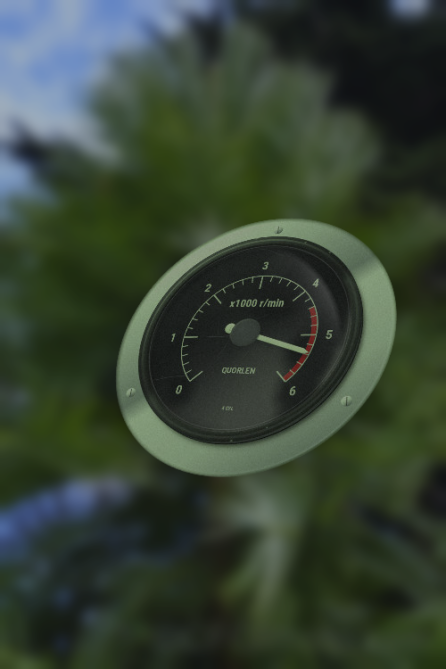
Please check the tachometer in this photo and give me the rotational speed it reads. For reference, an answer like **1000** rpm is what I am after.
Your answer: **5400** rpm
